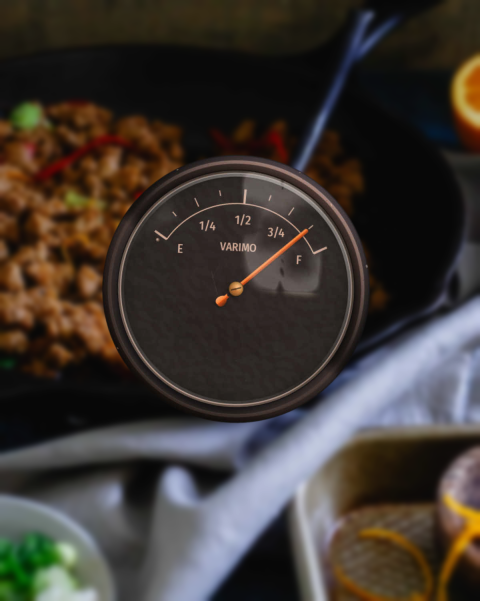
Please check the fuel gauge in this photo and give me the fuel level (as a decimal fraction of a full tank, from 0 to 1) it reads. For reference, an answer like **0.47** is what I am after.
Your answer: **0.875**
